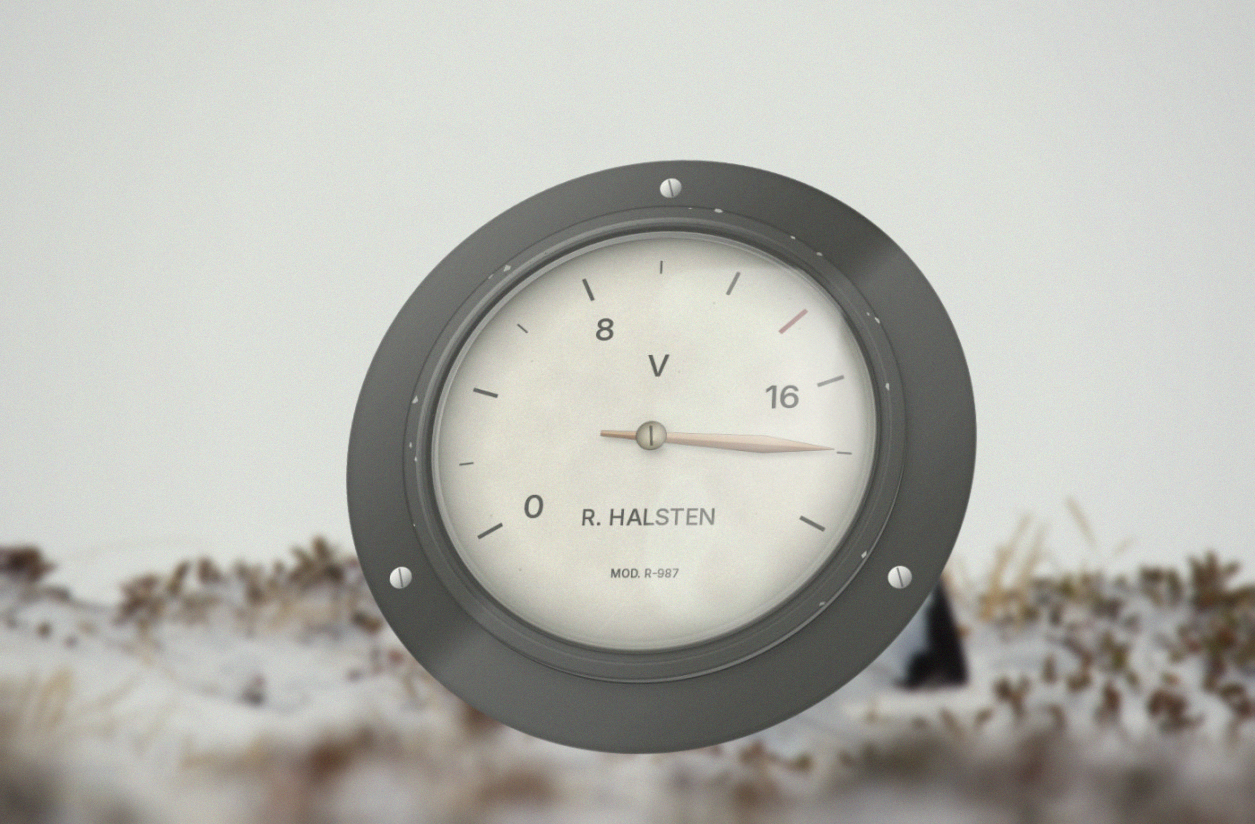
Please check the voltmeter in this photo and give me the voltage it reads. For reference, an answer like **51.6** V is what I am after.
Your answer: **18** V
